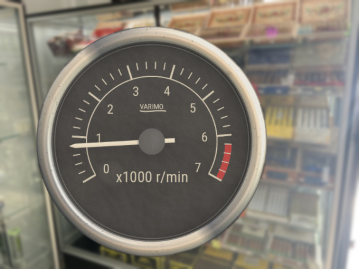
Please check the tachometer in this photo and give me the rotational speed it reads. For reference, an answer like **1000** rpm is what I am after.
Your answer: **800** rpm
